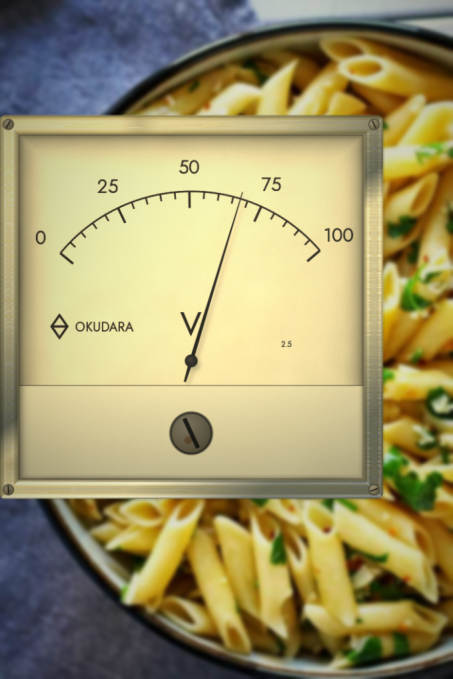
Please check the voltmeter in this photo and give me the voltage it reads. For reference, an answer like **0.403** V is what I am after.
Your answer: **67.5** V
